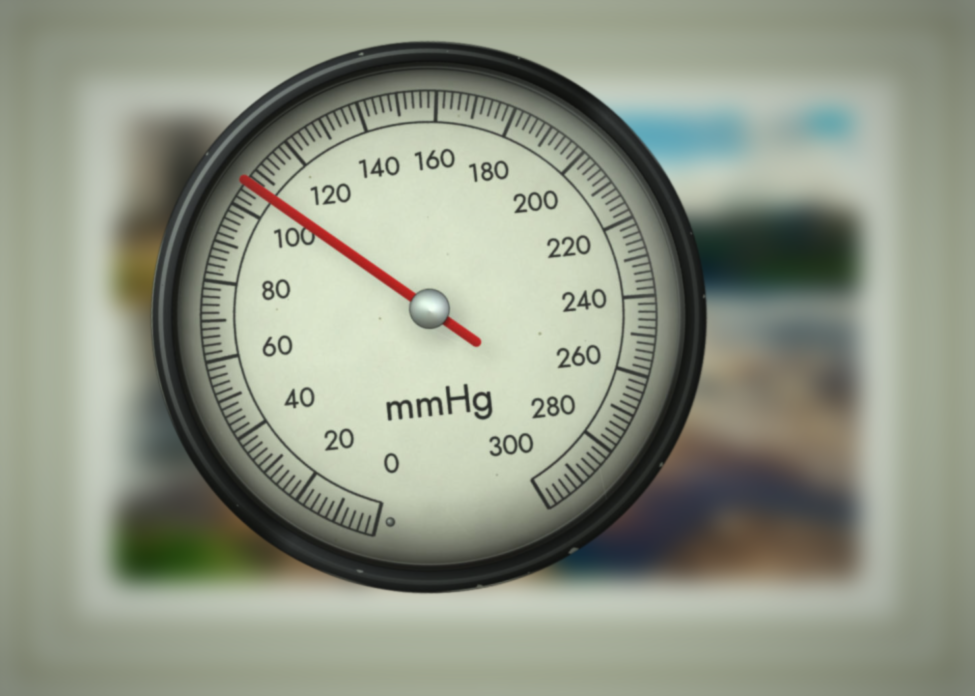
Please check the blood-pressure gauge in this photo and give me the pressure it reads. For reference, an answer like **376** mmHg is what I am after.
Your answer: **106** mmHg
